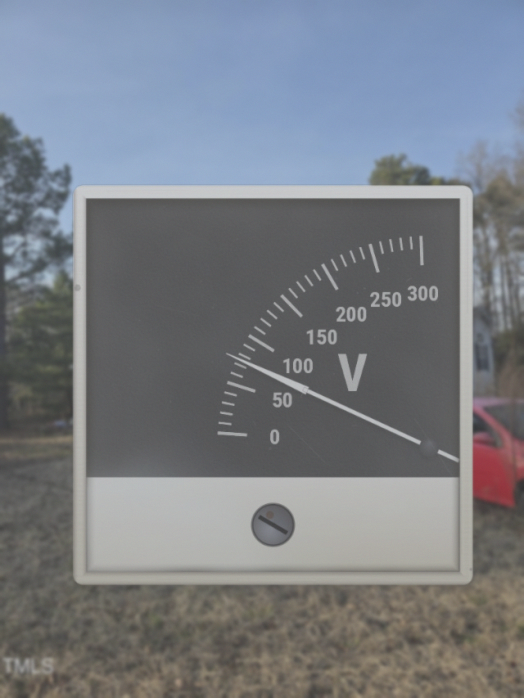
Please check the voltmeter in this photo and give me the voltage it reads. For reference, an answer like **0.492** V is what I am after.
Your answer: **75** V
